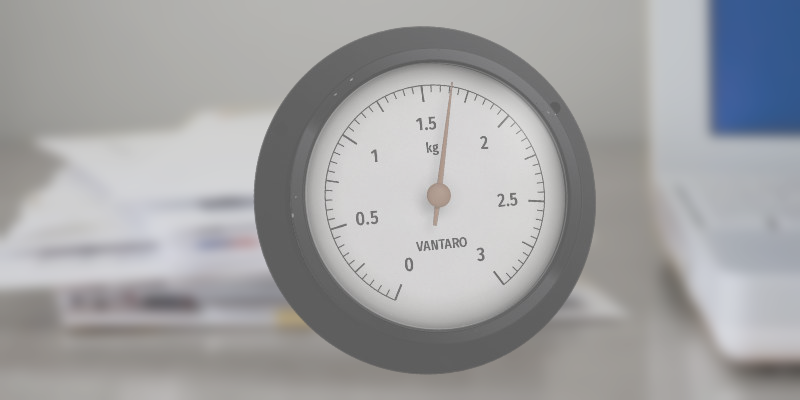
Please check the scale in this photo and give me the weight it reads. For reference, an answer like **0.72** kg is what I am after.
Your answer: **1.65** kg
